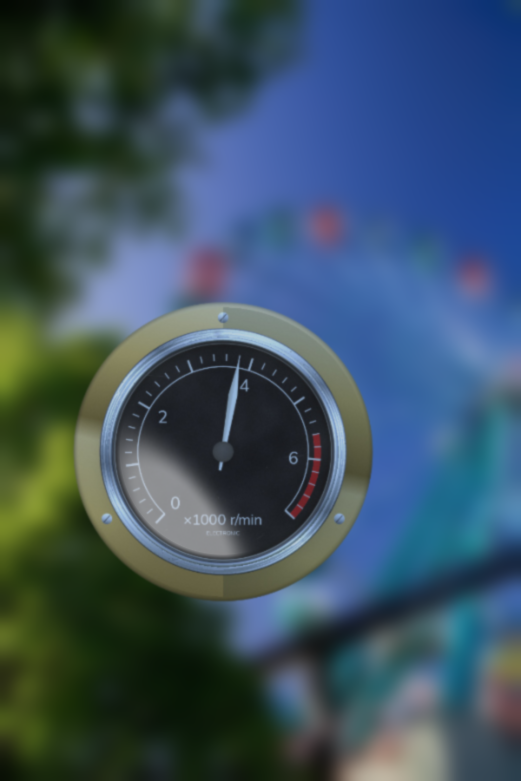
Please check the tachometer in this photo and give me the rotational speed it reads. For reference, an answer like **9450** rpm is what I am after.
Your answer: **3800** rpm
